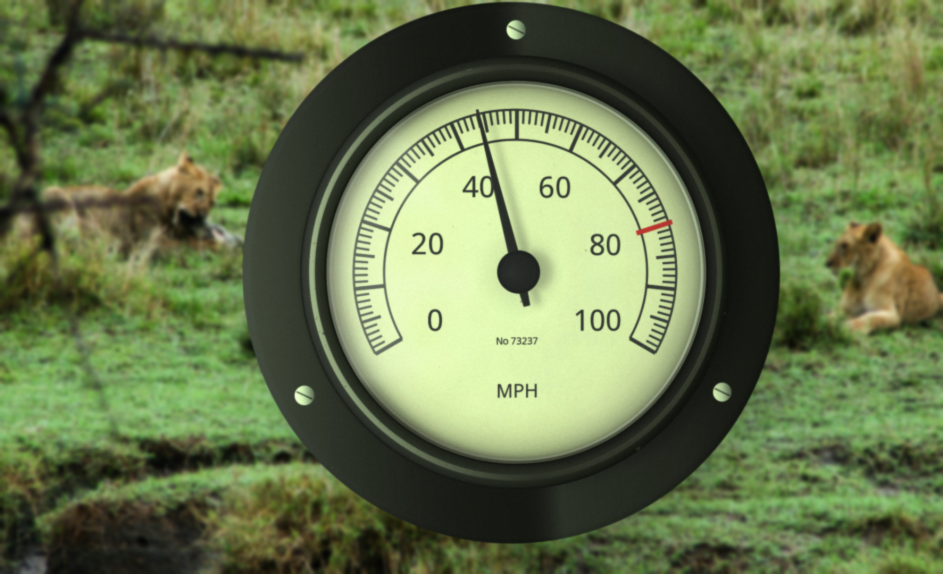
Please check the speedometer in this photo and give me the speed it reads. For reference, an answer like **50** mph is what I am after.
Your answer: **44** mph
